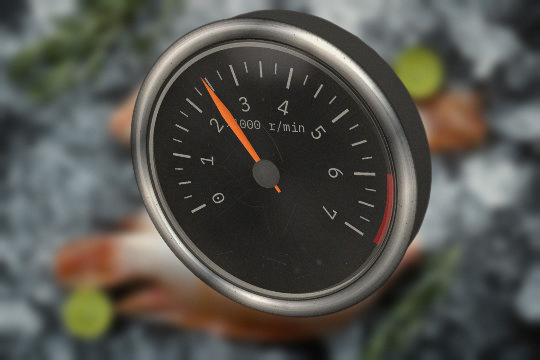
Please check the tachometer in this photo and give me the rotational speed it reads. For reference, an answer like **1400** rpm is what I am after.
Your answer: **2500** rpm
